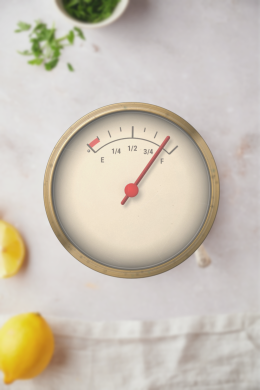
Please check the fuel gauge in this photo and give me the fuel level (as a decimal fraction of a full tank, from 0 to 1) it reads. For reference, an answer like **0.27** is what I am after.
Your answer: **0.875**
